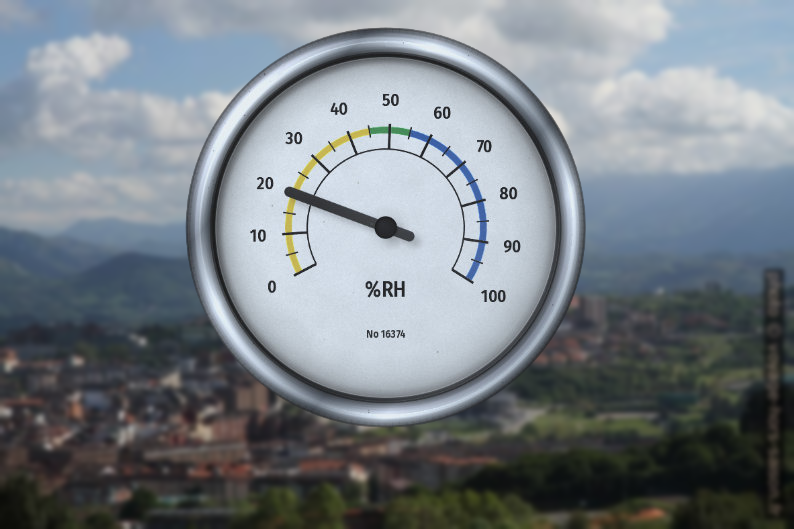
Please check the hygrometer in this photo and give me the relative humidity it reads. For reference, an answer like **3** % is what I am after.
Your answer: **20** %
